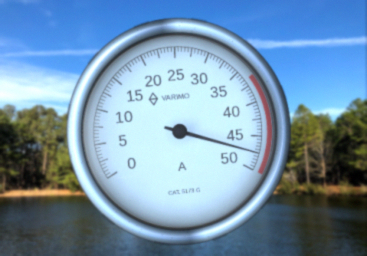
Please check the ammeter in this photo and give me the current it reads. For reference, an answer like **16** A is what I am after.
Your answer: **47.5** A
